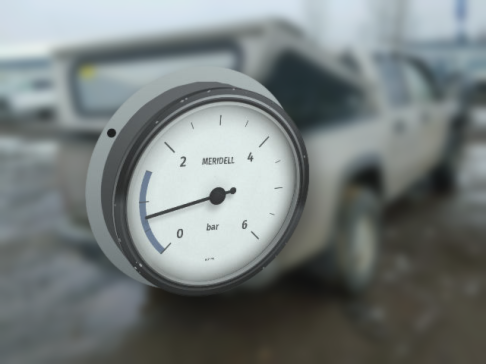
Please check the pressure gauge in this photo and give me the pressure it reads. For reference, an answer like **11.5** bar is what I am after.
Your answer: **0.75** bar
